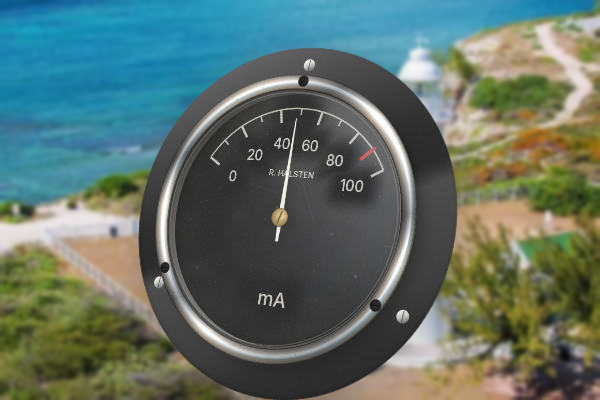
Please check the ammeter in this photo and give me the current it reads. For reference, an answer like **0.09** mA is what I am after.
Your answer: **50** mA
